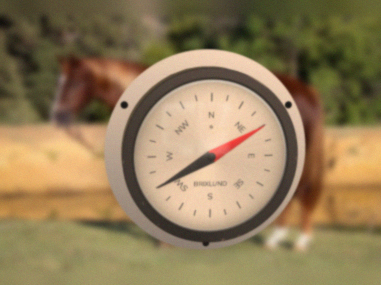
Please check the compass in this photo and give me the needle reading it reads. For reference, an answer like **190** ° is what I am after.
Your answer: **60** °
